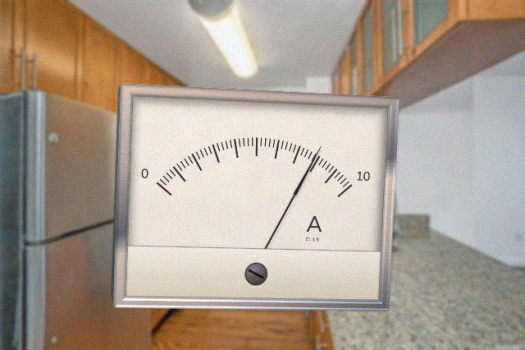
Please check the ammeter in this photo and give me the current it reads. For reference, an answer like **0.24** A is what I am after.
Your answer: **7.8** A
